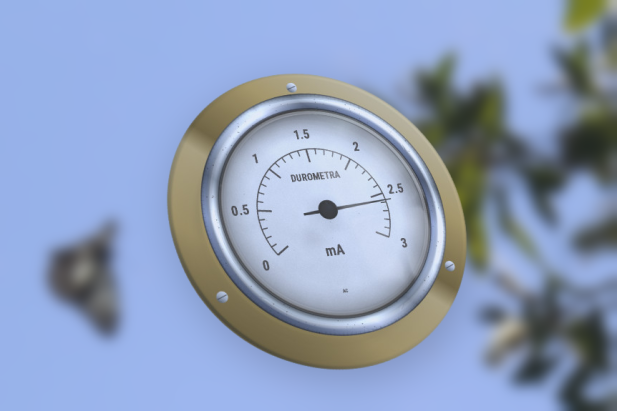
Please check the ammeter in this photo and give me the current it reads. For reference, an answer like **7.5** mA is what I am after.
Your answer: **2.6** mA
